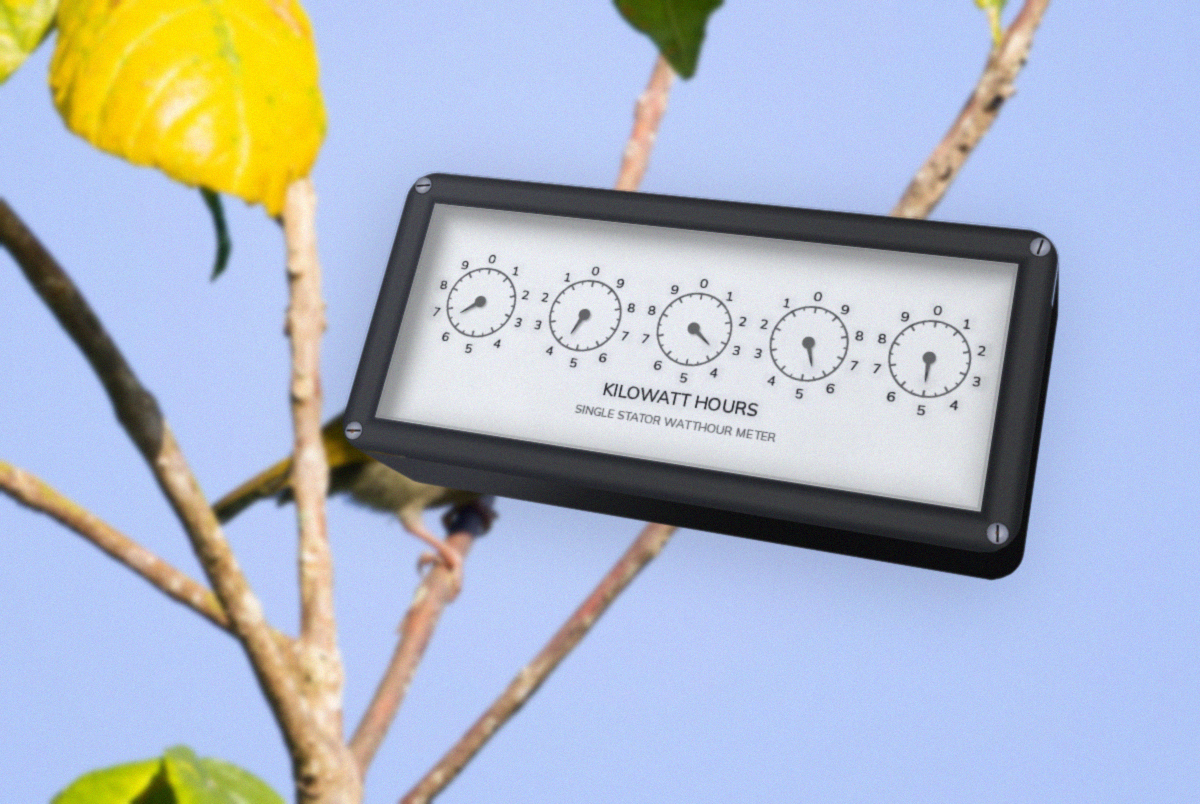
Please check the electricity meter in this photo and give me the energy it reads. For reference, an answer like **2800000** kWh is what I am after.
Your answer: **64355** kWh
